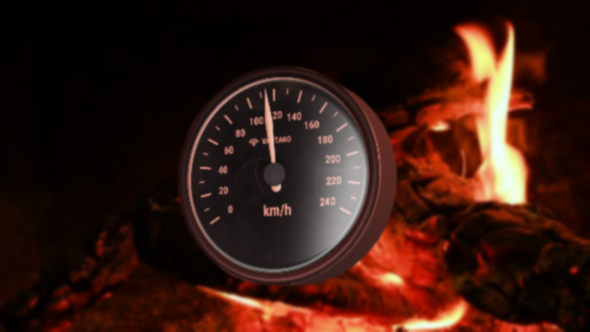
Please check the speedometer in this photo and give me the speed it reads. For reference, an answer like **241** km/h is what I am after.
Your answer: **115** km/h
